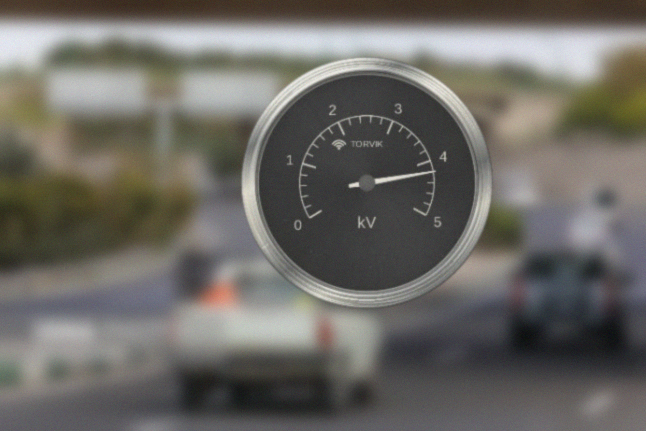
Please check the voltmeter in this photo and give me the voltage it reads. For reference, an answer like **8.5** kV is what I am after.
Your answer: **4.2** kV
